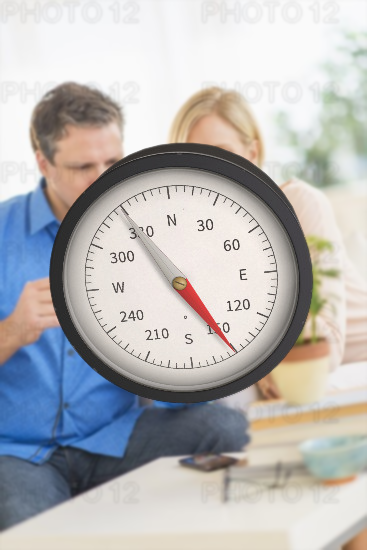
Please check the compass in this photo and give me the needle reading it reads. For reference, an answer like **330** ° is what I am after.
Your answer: **150** °
